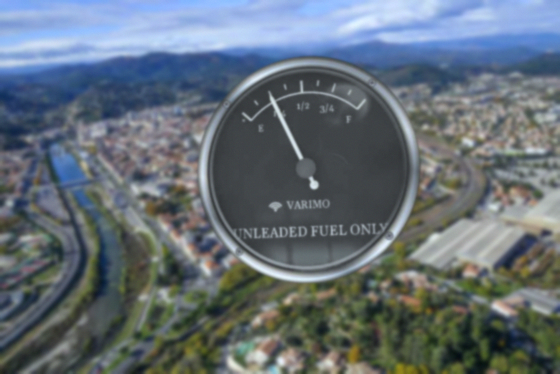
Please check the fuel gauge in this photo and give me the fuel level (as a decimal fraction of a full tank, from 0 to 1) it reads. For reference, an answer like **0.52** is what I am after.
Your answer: **0.25**
